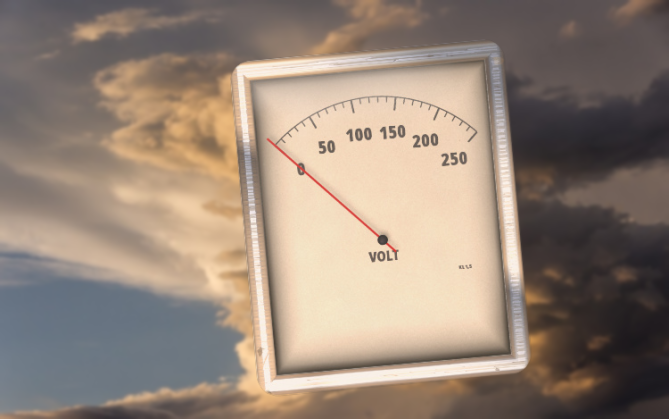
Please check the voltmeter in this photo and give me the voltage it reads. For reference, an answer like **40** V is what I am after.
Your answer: **0** V
